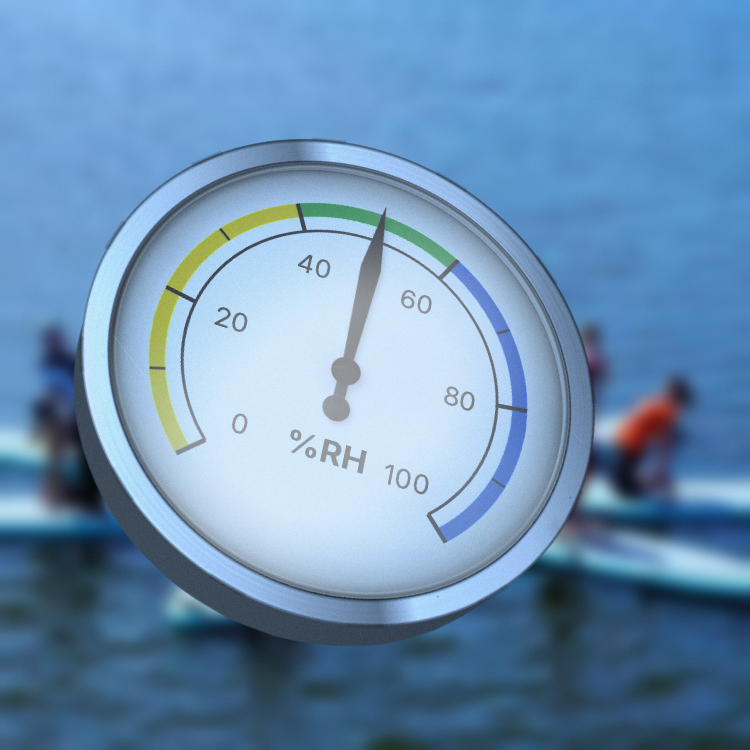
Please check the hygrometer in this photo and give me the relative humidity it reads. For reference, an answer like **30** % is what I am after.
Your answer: **50** %
